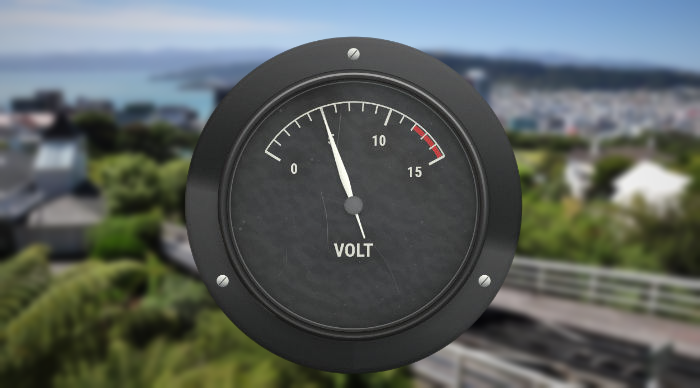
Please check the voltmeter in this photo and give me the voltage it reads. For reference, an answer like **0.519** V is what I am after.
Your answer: **5** V
